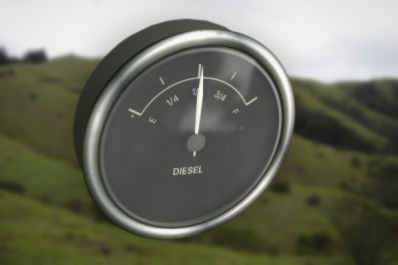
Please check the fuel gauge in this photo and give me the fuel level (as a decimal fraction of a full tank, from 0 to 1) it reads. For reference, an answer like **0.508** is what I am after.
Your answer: **0.5**
